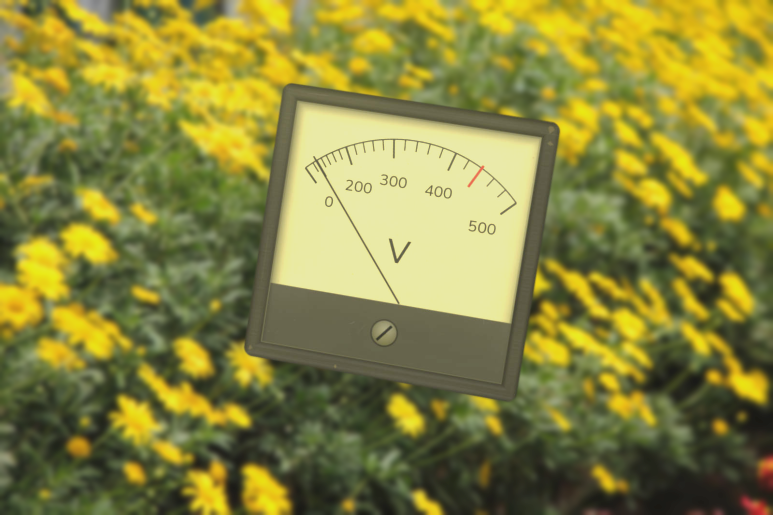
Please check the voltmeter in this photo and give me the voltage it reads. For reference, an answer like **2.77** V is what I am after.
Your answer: **100** V
